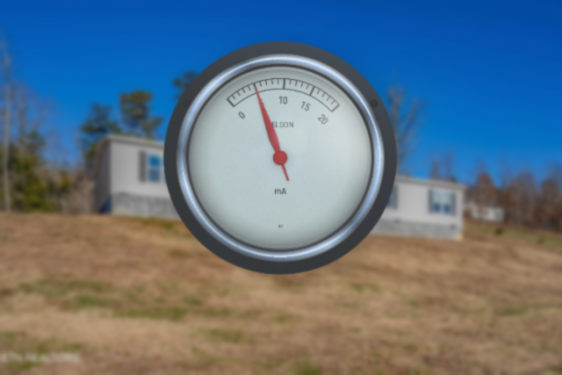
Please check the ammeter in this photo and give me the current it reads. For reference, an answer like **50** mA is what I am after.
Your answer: **5** mA
